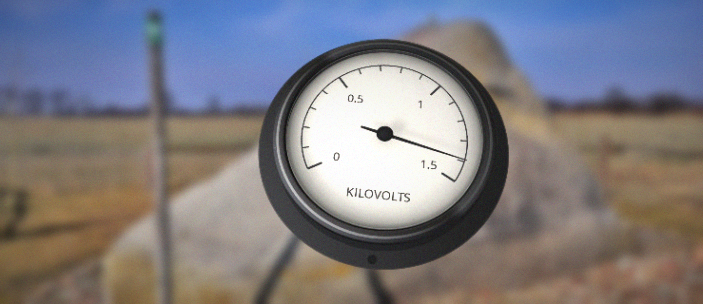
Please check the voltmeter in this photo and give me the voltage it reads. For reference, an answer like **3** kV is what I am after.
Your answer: **1.4** kV
